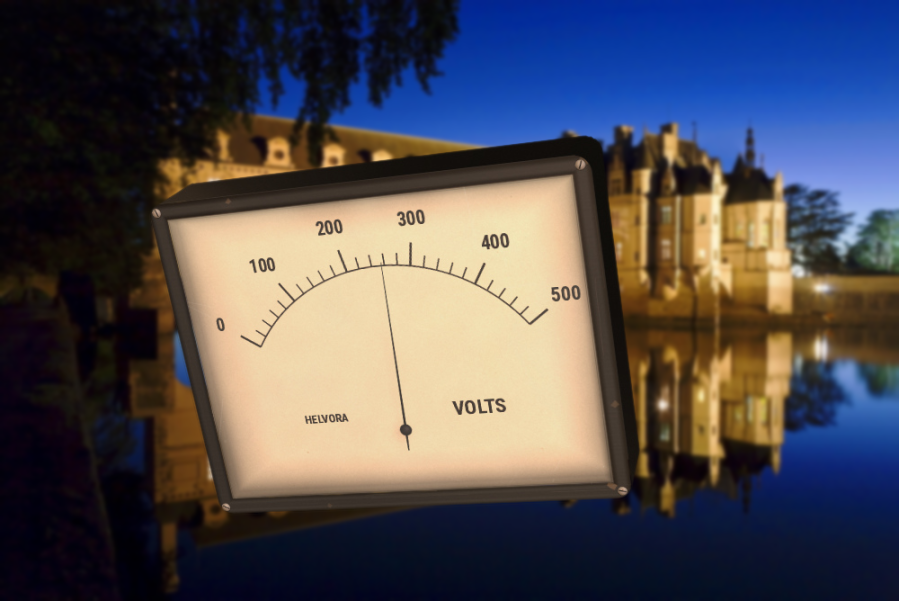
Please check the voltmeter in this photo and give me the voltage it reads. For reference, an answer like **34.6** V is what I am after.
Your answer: **260** V
